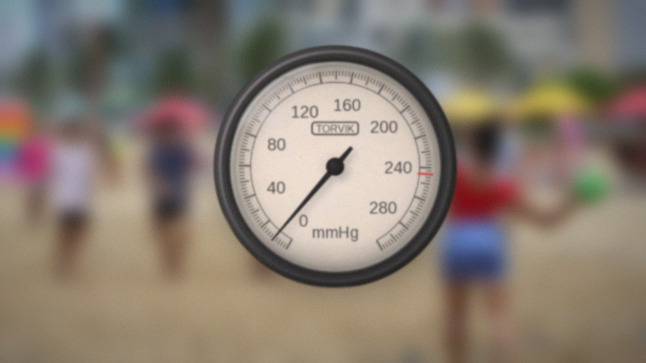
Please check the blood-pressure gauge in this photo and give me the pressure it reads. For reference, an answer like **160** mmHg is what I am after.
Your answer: **10** mmHg
